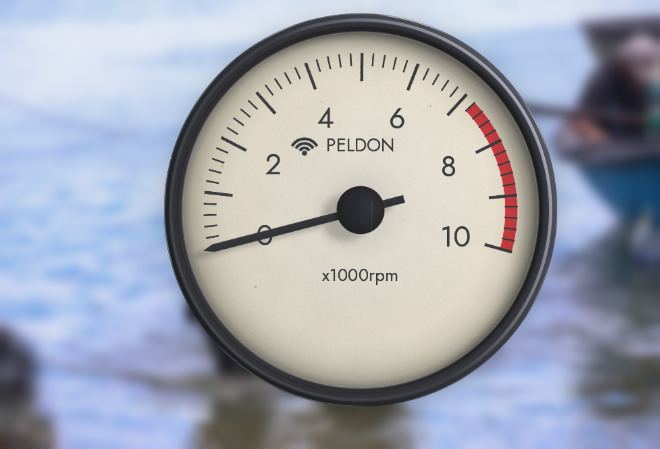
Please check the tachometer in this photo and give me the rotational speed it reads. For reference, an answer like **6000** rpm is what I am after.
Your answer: **0** rpm
